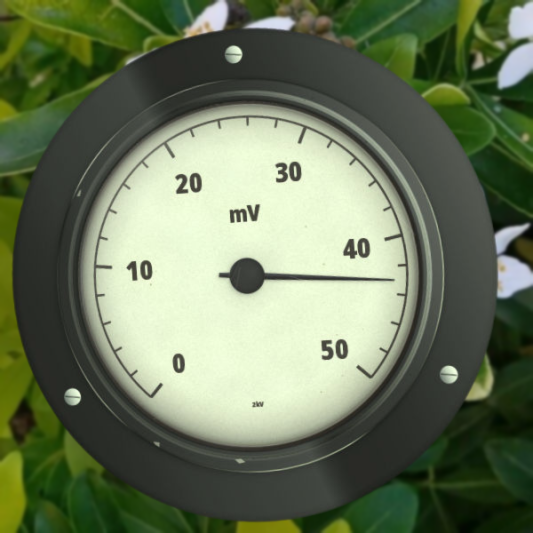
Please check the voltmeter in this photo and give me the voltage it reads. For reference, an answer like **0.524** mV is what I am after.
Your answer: **43** mV
